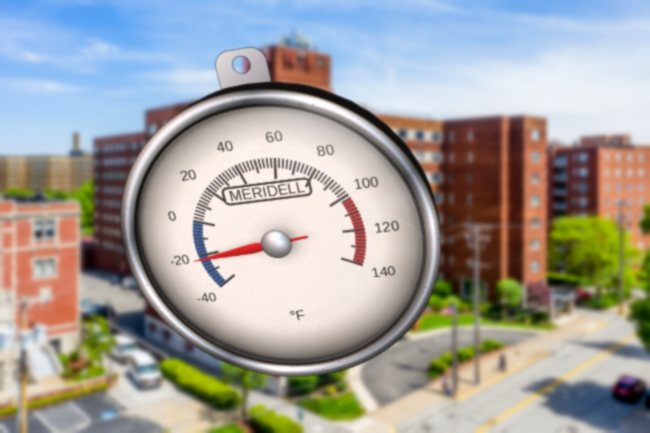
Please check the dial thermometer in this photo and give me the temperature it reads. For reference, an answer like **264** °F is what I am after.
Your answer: **-20** °F
